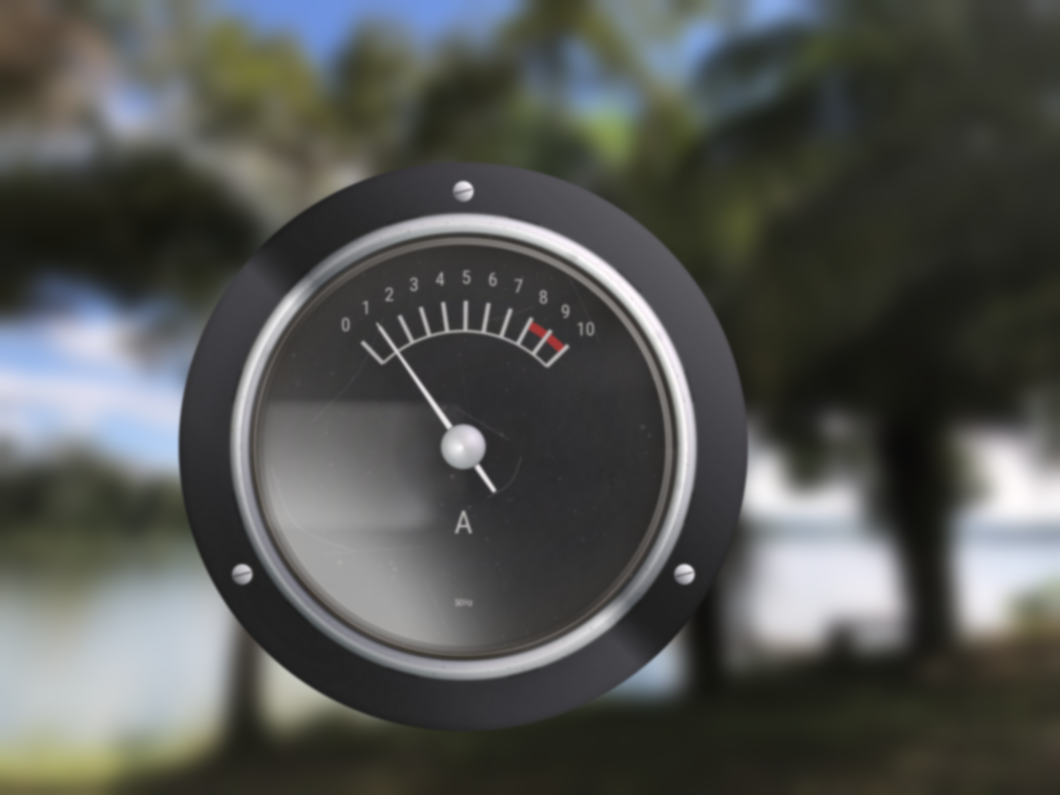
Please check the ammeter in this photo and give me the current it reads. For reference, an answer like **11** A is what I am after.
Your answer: **1** A
